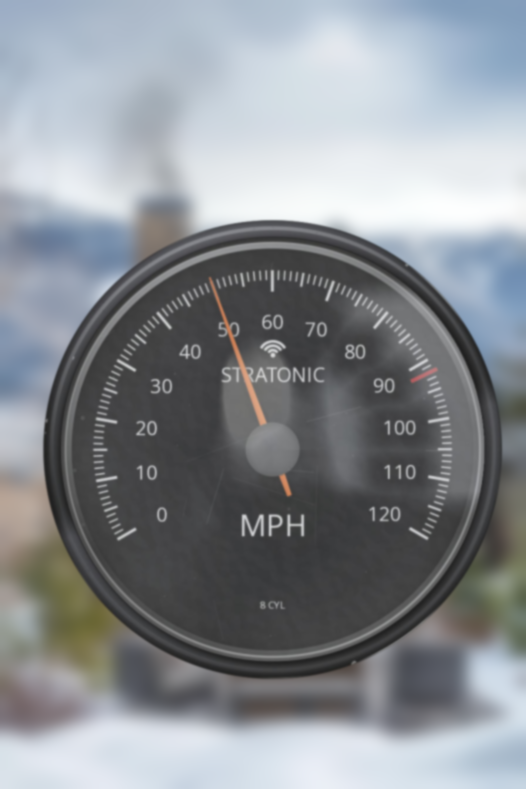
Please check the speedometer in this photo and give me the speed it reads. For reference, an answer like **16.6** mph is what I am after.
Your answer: **50** mph
